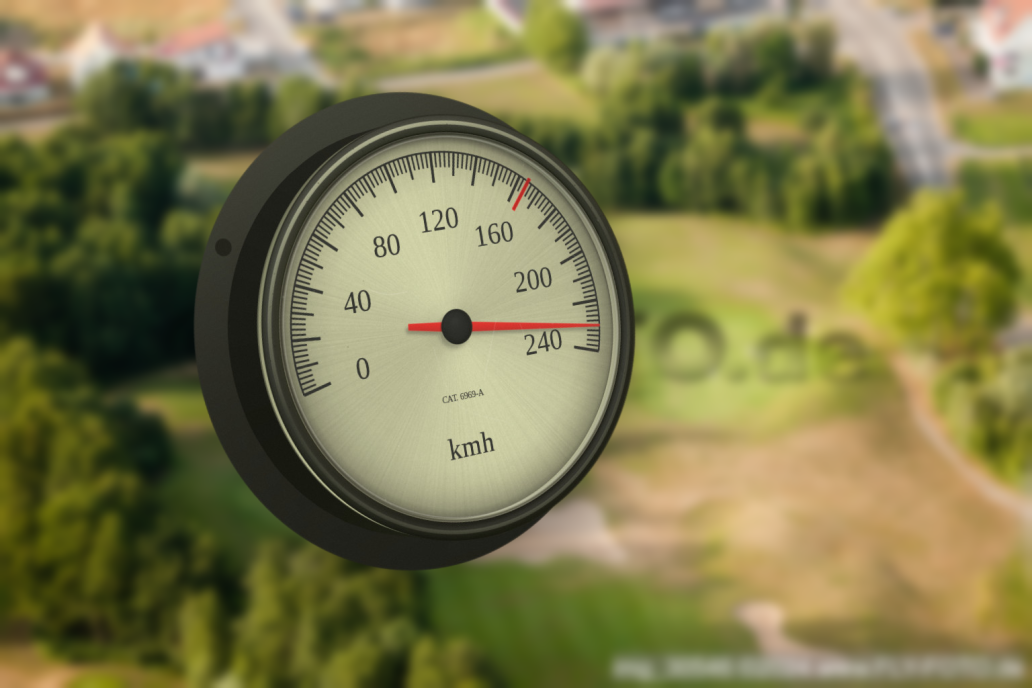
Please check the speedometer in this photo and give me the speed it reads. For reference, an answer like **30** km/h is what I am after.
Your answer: **230** km/h
